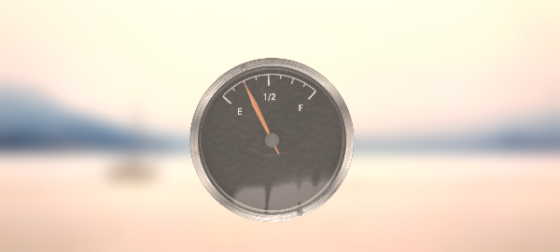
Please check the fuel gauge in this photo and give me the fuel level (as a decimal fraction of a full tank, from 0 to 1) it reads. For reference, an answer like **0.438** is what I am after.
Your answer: **0.25**
